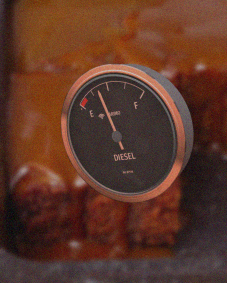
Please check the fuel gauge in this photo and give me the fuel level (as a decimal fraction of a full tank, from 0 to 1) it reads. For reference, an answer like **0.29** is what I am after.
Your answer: **0.375**
